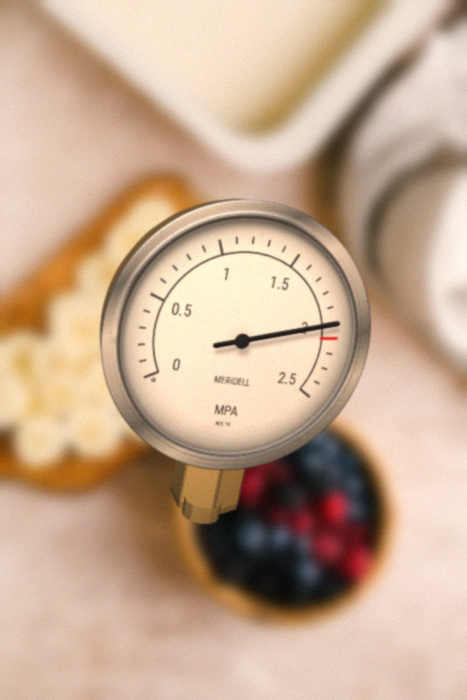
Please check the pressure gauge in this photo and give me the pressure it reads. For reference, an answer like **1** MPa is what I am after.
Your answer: **2** MPa
